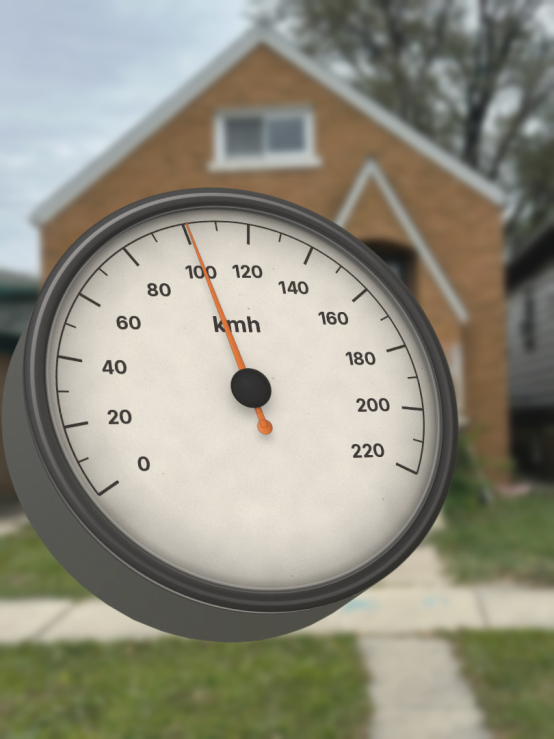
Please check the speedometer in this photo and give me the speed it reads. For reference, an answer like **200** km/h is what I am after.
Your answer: **100** km/h
